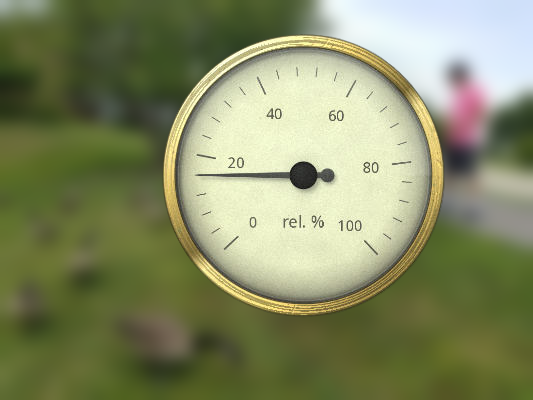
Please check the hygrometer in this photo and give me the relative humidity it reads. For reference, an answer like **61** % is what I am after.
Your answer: **16** %
